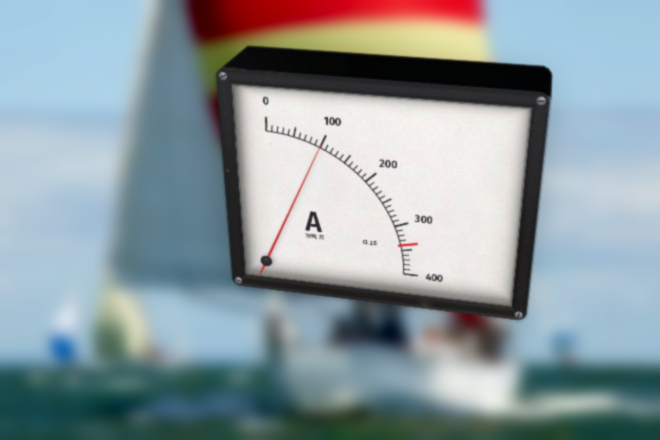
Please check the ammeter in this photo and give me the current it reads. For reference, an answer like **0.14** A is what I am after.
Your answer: **100** A
